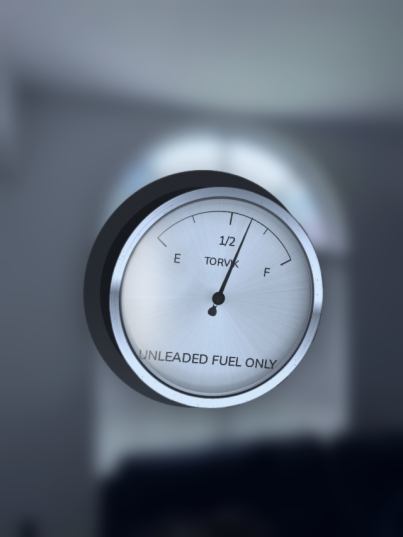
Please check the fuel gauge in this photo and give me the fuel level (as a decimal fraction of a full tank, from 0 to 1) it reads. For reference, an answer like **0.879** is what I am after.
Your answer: **0.625**
